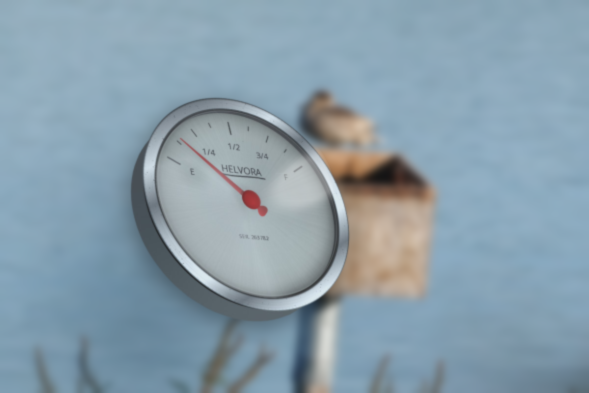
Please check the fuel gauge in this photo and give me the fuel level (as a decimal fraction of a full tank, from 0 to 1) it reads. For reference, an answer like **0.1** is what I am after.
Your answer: **0.125**
